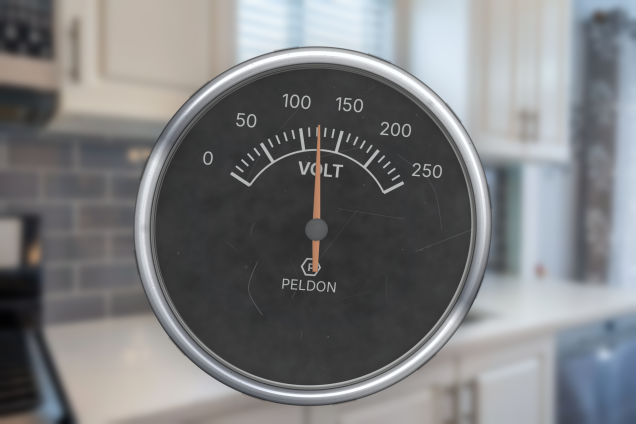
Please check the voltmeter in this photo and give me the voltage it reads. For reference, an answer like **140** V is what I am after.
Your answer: **120** V
